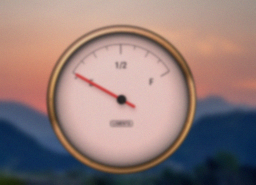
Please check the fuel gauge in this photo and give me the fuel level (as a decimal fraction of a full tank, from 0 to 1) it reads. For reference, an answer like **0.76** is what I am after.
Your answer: **0**
